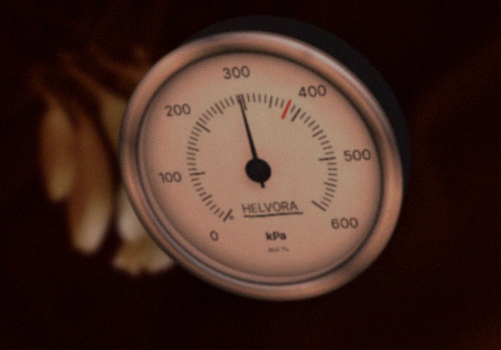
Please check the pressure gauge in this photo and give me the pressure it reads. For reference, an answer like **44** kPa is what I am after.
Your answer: **300** kPa
